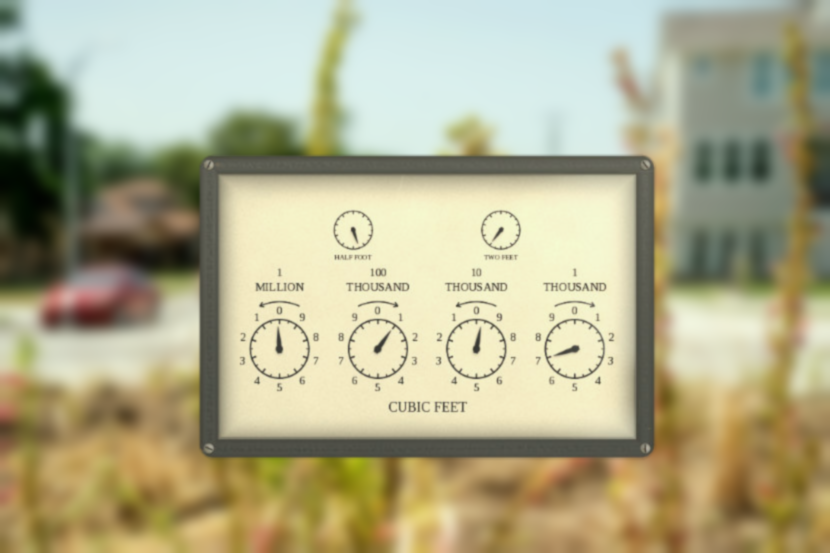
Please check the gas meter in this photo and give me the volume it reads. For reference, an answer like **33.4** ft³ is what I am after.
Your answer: **9700** ft³
